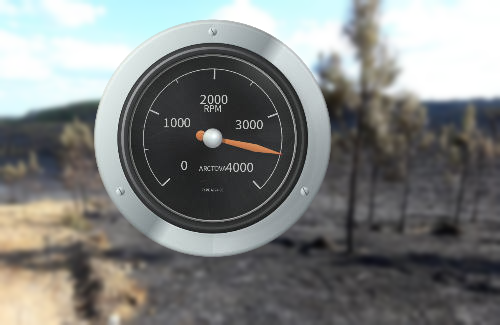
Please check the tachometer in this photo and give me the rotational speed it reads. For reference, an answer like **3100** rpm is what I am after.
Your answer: **3500** rpm
